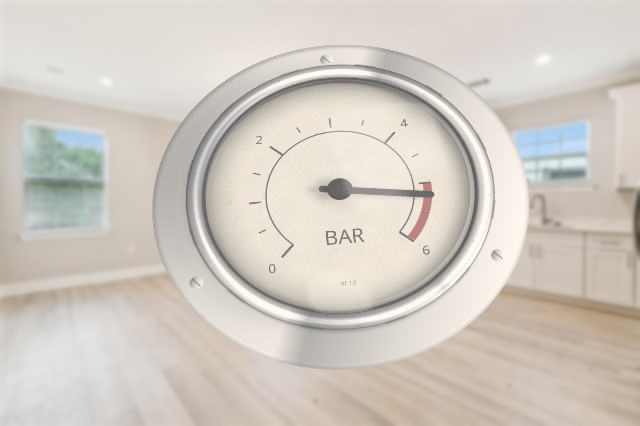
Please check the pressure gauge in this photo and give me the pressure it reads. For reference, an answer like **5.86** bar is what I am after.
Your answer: **5.25** bar
